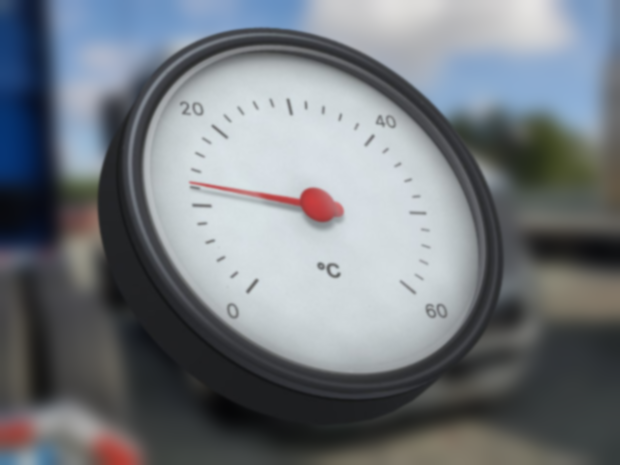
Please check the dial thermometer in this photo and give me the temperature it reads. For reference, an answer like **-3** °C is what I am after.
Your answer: **12** °C
